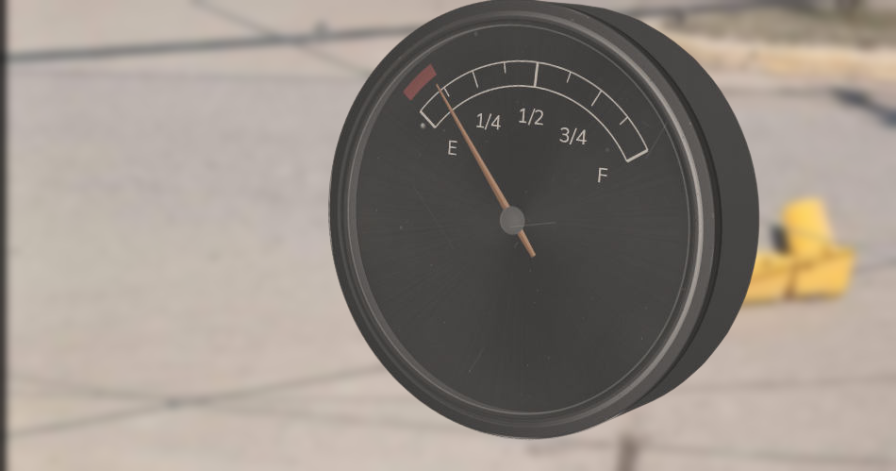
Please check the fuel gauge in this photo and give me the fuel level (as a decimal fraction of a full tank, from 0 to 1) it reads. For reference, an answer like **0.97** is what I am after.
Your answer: **0.125**
